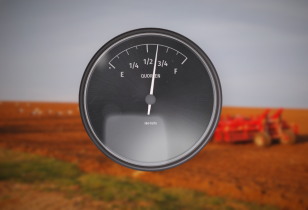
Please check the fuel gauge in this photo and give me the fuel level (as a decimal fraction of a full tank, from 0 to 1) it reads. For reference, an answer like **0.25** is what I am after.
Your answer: **0.625**
